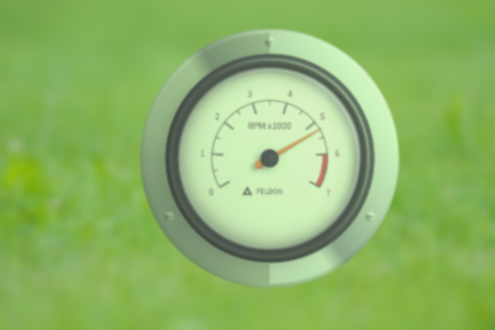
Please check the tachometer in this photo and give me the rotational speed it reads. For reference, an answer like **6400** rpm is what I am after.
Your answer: **5250** rpm
